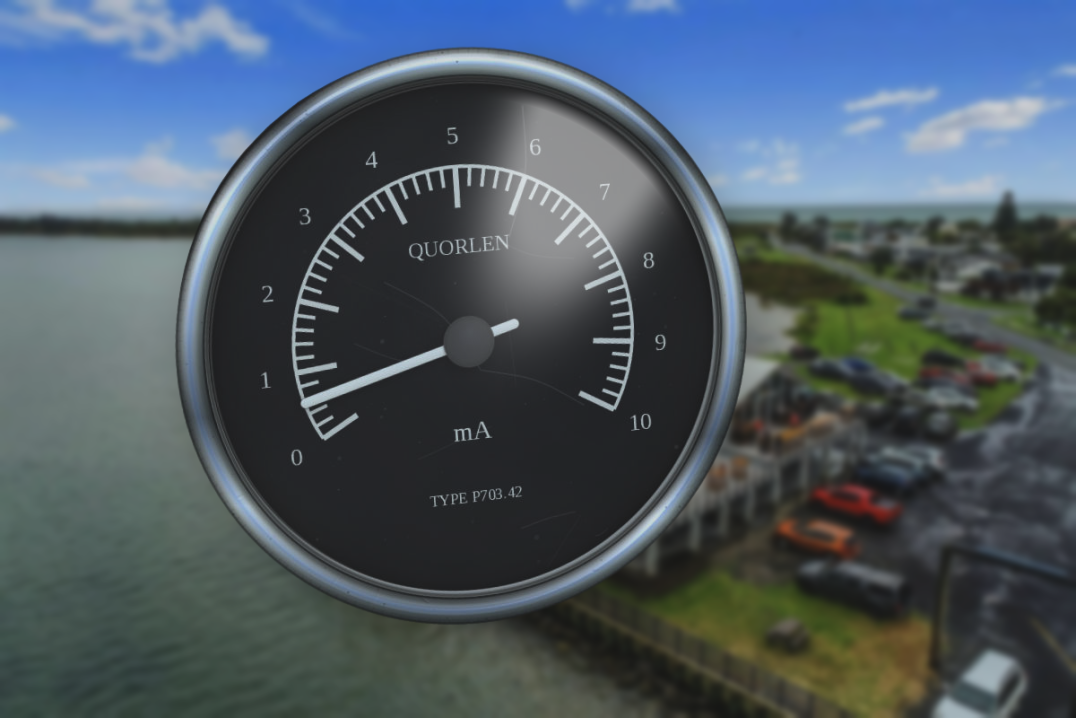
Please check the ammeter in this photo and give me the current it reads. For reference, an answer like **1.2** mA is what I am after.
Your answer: **0.6** mA
